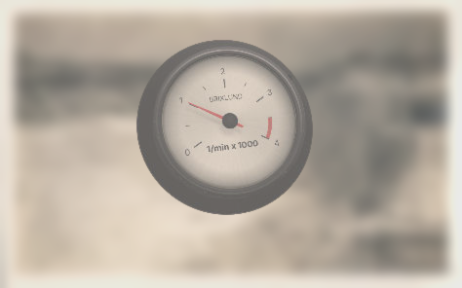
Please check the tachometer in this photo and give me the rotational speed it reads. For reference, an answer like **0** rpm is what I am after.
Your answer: **1000** rpm
